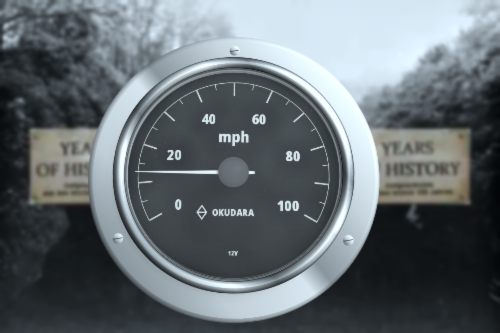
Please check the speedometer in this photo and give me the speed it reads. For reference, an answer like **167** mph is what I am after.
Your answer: **12.5** mph
